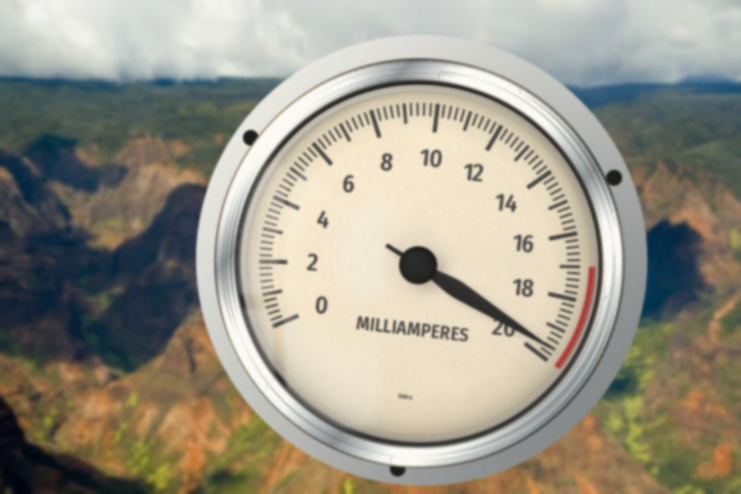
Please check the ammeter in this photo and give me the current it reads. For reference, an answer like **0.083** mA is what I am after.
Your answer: **19.6** mA
